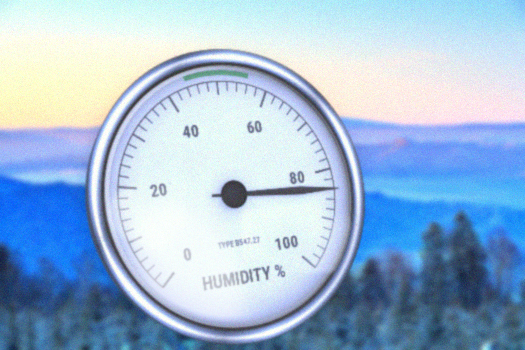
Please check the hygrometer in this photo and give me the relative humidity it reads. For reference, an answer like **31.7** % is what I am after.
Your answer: **84** %
